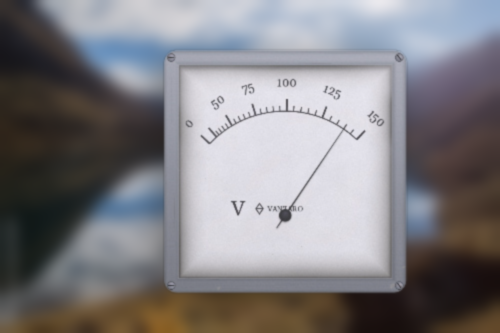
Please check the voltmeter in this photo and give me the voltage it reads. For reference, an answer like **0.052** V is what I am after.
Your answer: **140** V
